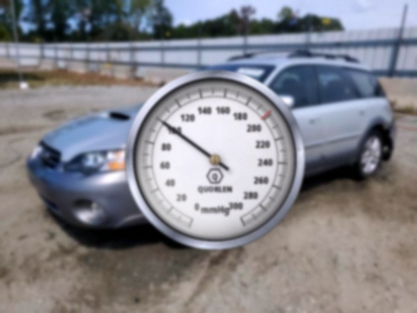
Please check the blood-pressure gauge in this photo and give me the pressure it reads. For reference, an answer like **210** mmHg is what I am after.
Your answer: **100** mmHg
